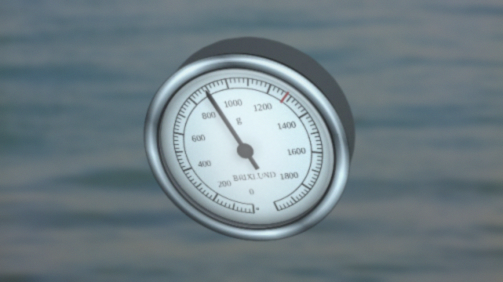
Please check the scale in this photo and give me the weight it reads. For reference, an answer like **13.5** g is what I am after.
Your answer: **900** g
